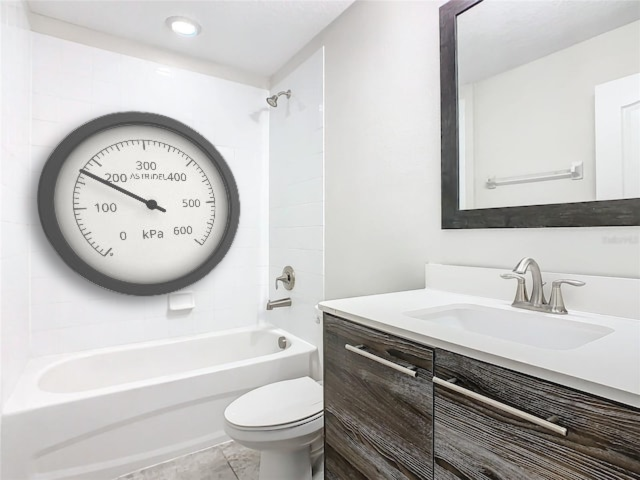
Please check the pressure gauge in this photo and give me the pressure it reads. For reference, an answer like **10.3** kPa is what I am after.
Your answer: **170** kPa
